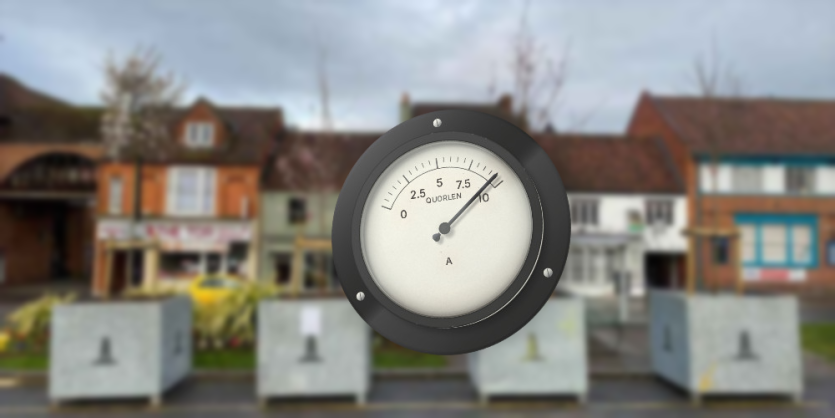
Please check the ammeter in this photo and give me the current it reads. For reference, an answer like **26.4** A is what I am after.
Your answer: **9.5** A
